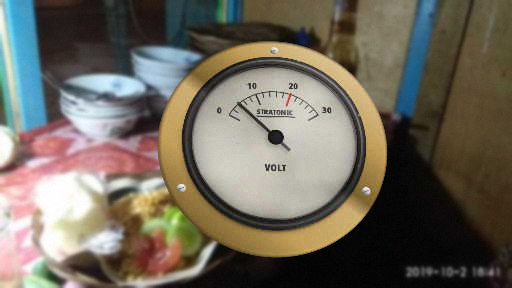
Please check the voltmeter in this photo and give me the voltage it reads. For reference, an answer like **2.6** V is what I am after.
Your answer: **4** V
